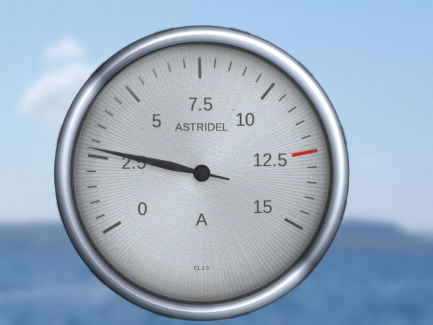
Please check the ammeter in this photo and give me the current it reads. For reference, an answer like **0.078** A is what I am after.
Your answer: **2.75** A
